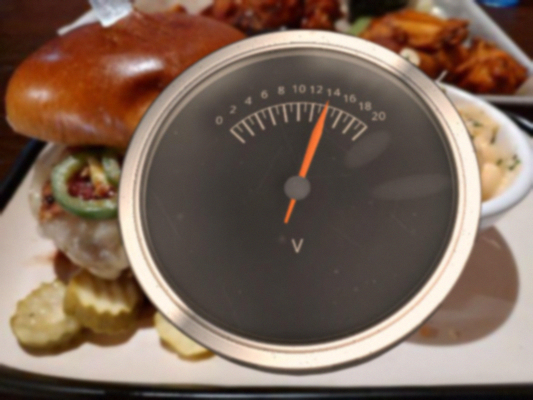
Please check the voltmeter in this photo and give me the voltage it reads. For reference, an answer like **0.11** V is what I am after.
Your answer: **14** V
